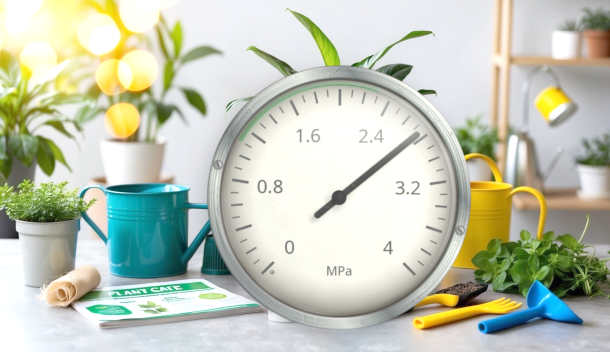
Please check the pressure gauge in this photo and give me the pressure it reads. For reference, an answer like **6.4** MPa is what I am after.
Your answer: **2.75** MPa
